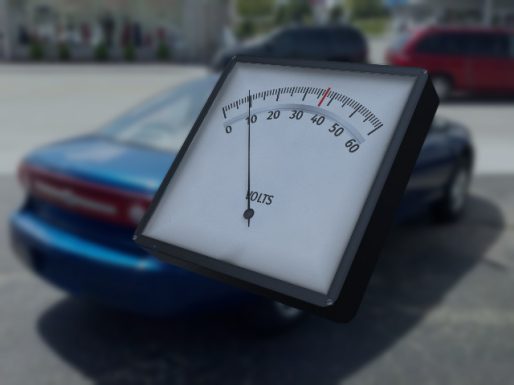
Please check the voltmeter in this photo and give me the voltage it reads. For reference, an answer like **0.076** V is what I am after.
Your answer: **10** V
